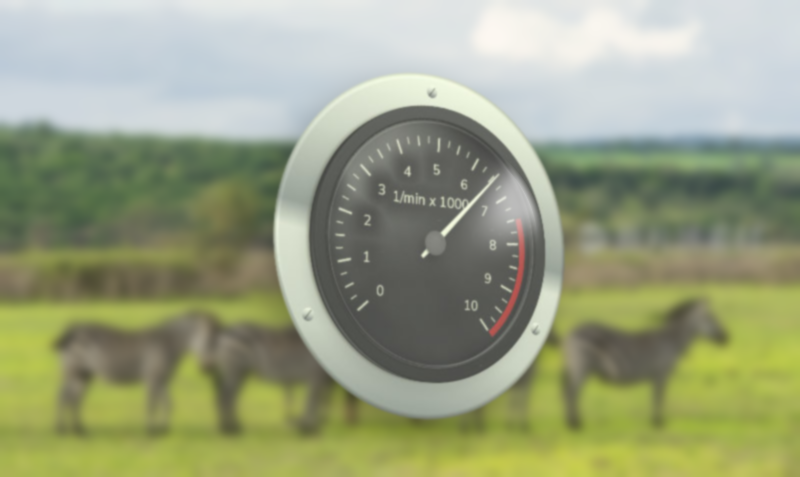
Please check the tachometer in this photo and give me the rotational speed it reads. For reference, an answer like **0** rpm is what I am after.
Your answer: **6500** rpm
